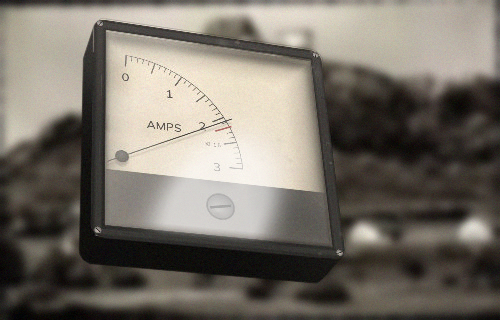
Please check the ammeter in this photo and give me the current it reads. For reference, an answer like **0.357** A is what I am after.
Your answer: **2.1** A
